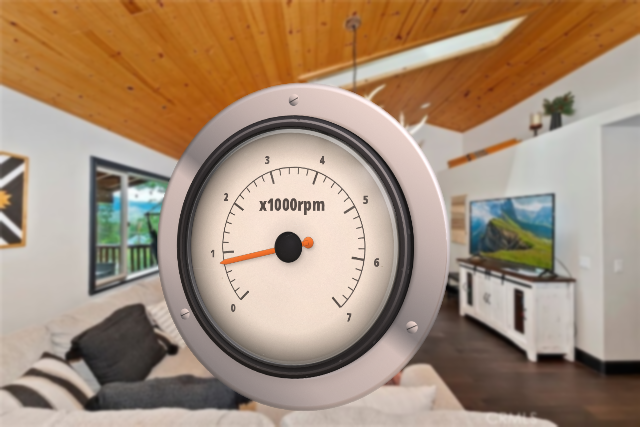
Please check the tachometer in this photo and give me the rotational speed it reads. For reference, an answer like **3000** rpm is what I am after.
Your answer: **800** rpm
